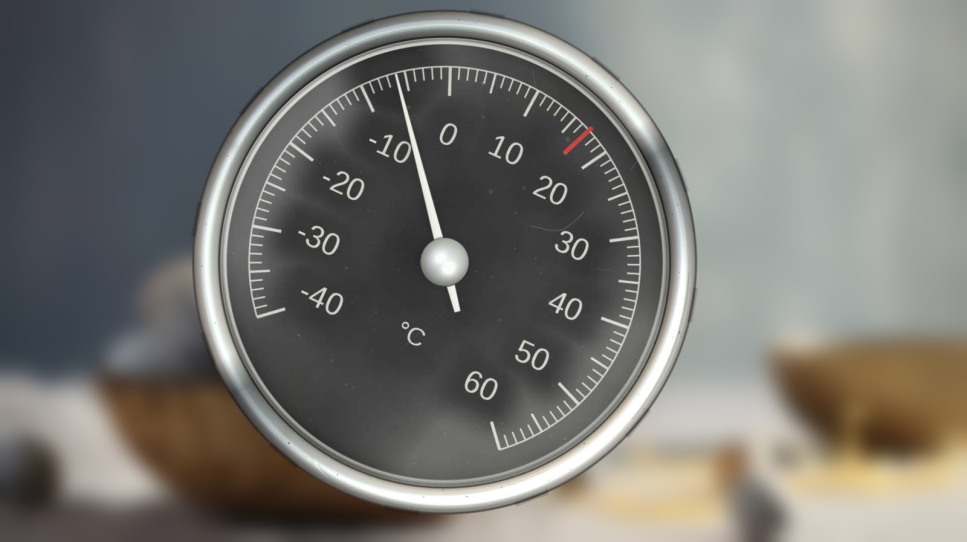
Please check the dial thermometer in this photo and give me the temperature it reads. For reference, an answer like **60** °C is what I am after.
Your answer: **-6** °C
